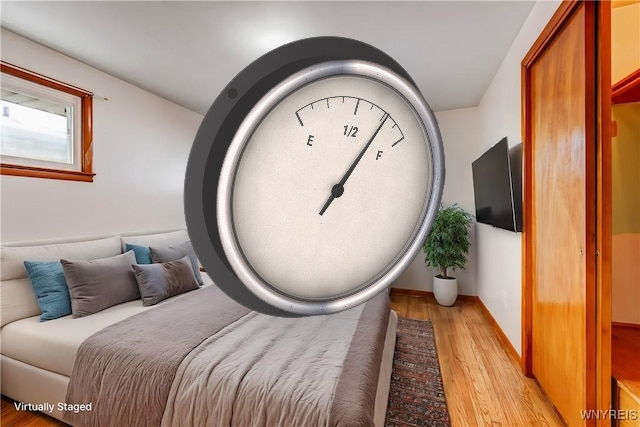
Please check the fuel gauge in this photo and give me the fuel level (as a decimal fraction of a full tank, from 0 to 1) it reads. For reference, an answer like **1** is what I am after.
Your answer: **0.75**
